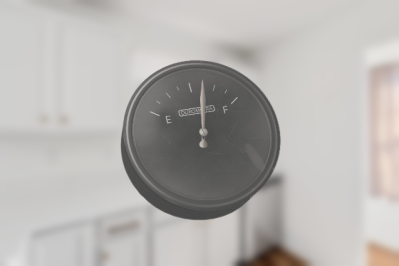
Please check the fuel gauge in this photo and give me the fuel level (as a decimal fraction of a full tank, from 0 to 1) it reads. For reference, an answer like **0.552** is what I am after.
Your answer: **0.625**
